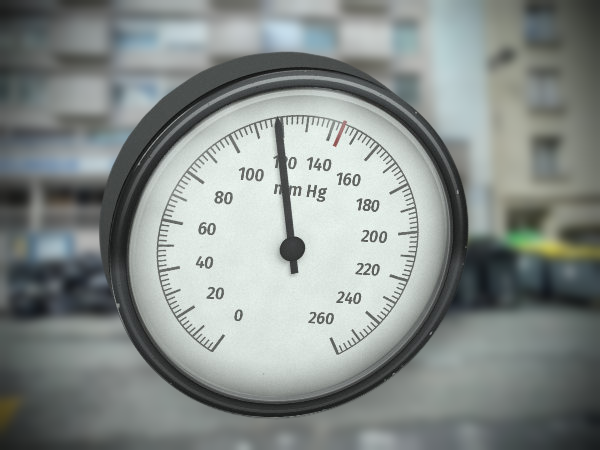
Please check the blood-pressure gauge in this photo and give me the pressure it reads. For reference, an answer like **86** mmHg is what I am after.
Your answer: **118** mmHg
